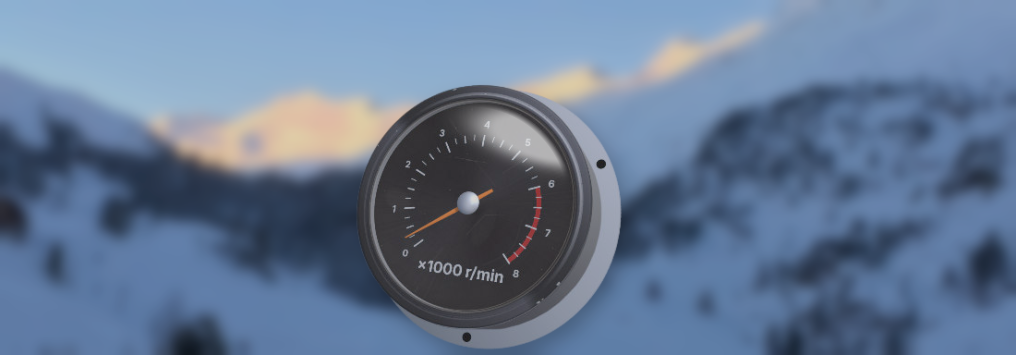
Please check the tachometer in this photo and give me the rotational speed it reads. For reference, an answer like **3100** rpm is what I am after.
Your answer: **250** rpm
